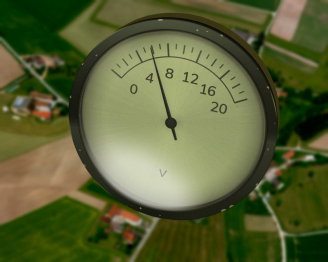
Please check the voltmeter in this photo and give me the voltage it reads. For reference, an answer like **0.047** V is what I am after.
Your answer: **6** V
